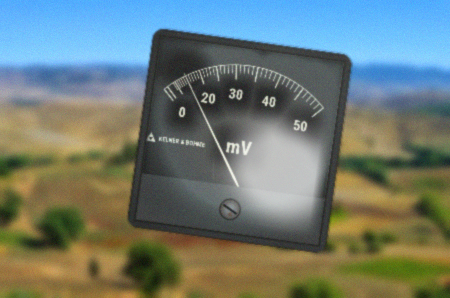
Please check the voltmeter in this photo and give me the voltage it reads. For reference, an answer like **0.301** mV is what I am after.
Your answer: **15** mV
